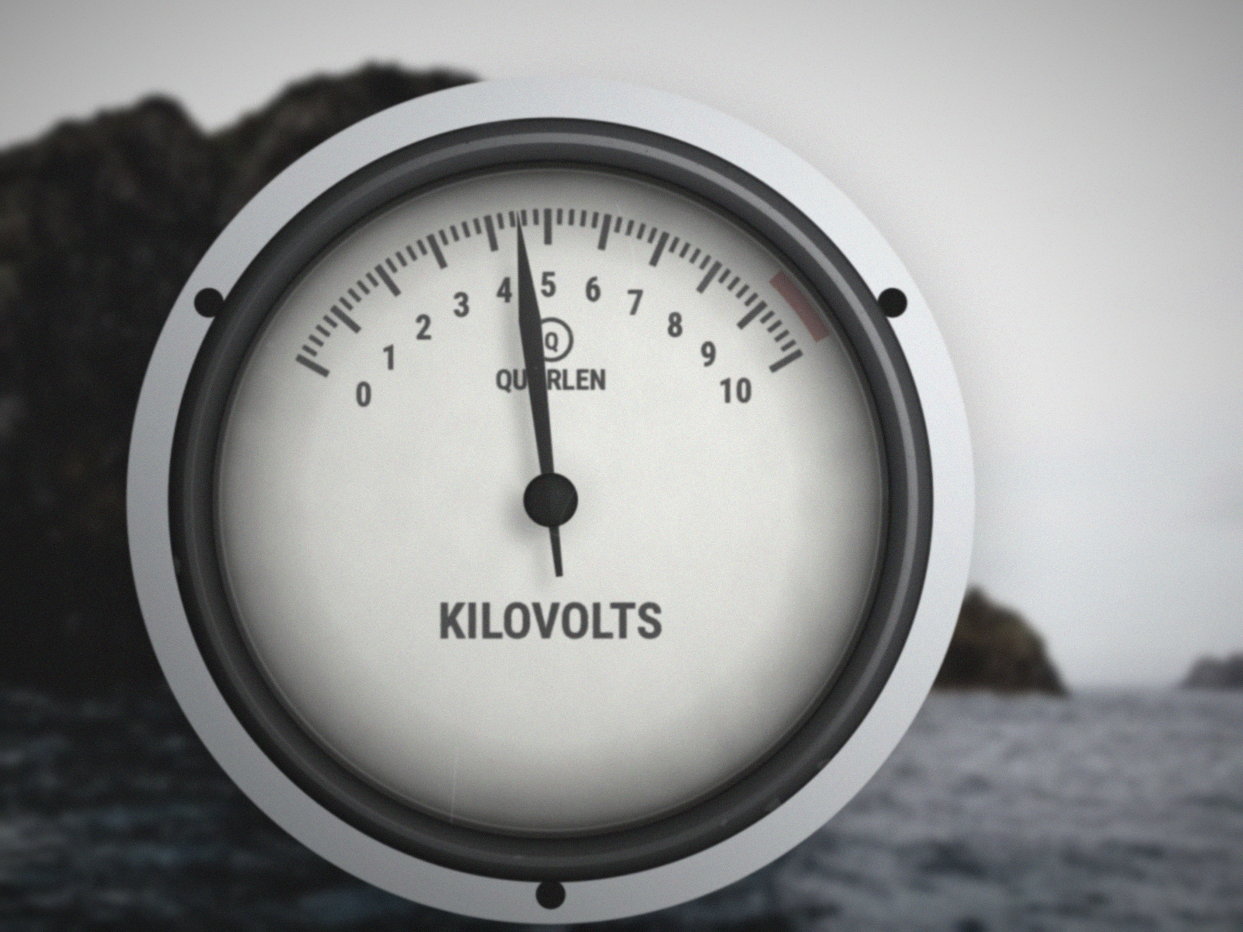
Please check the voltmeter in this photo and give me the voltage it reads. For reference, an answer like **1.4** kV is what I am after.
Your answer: **4.5** kV
